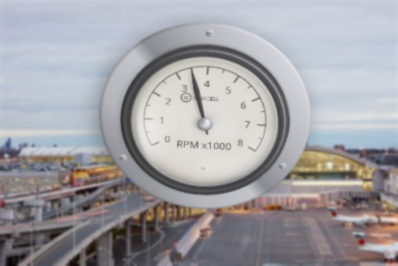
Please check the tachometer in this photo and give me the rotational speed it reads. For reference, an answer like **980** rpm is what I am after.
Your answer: **3500** rpm
